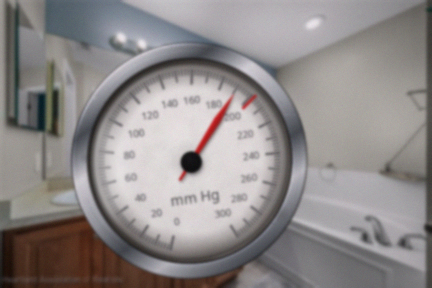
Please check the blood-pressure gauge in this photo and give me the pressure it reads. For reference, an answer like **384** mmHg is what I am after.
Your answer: **190** mmHg
